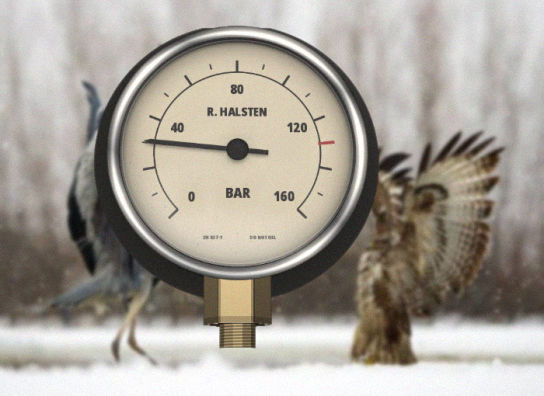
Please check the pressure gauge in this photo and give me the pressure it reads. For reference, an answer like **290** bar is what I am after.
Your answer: **30** bar
